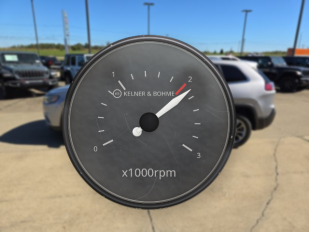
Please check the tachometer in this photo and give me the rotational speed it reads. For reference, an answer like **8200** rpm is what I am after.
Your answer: **2100** rpm
